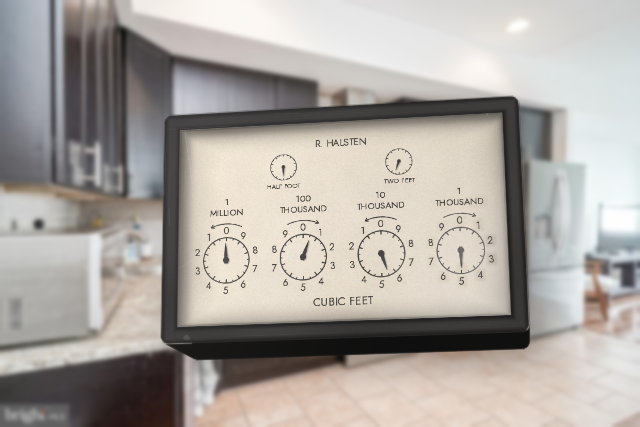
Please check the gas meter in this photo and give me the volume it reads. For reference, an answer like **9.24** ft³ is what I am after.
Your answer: **5500** ft³
